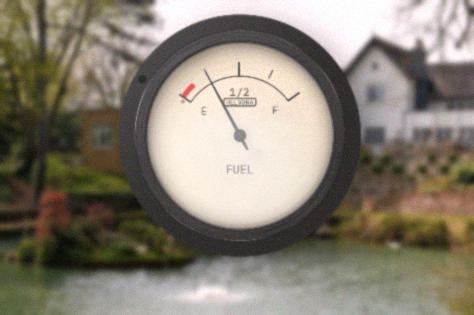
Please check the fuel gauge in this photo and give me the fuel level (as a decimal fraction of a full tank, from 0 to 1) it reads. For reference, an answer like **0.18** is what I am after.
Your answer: **0.25**
